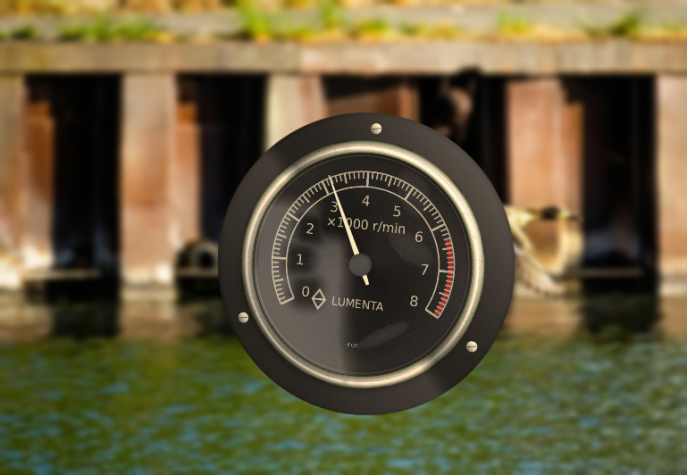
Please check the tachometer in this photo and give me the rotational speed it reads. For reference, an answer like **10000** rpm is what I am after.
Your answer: **3200** rpm
